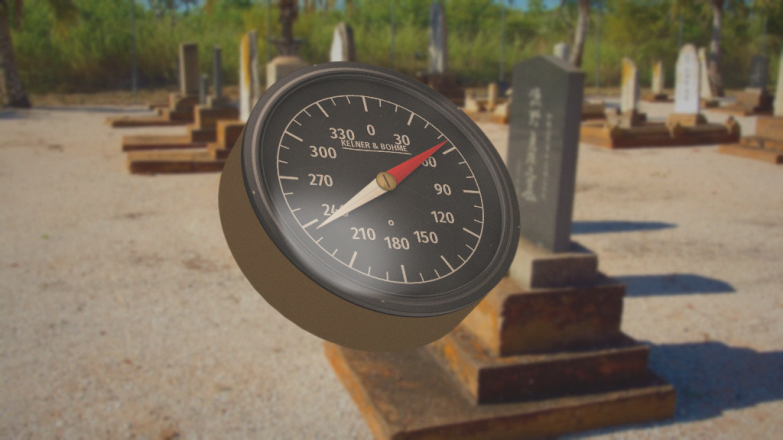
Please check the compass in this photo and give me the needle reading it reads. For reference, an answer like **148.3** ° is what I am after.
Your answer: **55** °
